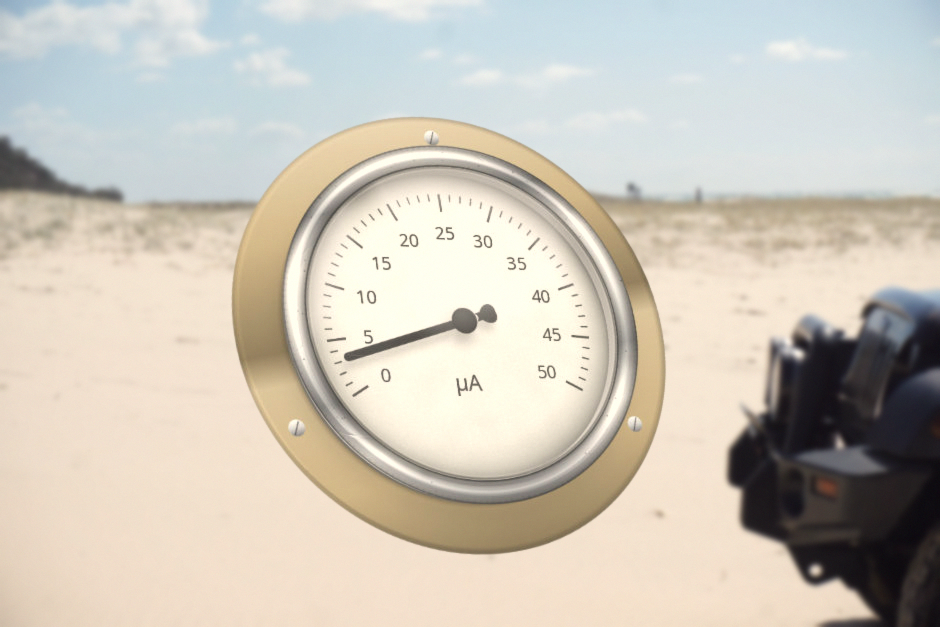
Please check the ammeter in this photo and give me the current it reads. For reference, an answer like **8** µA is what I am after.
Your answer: **3** µA
